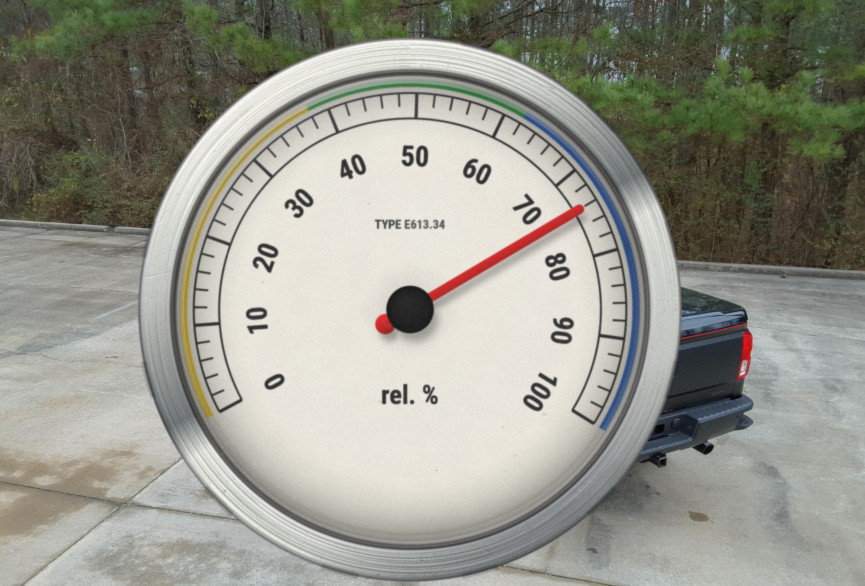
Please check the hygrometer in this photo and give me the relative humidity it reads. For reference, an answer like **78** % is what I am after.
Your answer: **74** %
